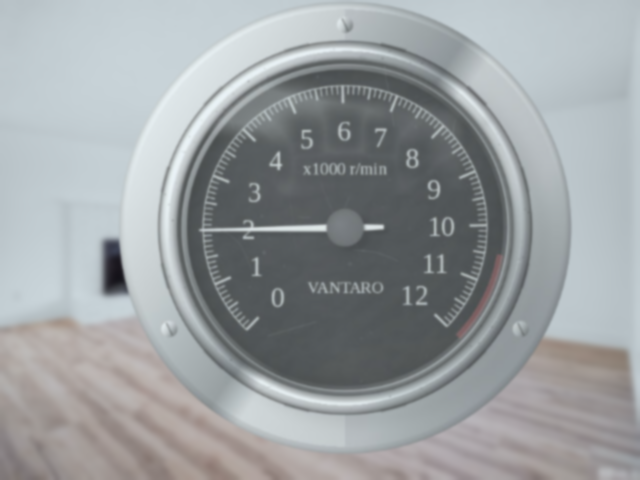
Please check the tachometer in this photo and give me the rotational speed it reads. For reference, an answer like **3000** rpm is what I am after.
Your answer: **2000** rpm
